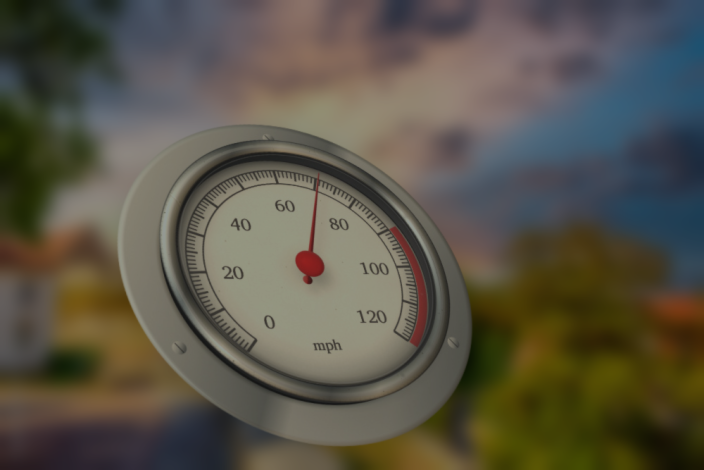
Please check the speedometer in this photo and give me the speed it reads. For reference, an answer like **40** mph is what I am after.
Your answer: **70** mph
